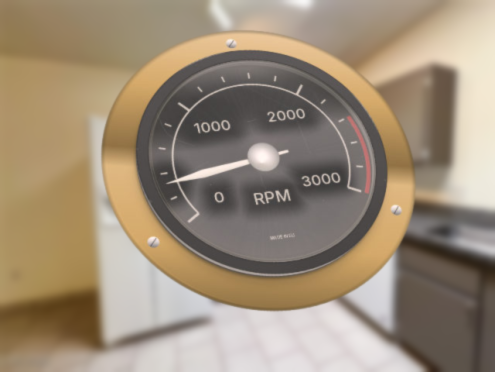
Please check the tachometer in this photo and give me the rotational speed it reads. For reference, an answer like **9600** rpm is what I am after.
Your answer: **300** rpm
